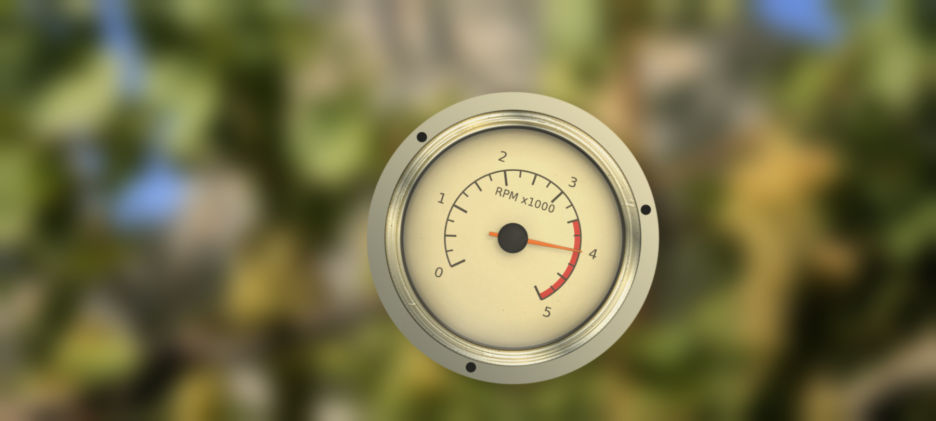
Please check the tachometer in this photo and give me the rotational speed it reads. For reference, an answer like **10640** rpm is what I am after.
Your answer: **4000** rpm
